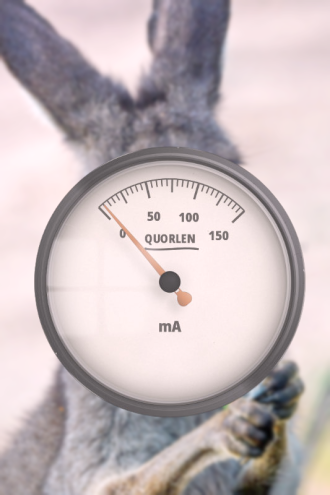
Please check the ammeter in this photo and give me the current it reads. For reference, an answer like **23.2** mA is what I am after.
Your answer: **5** mA
